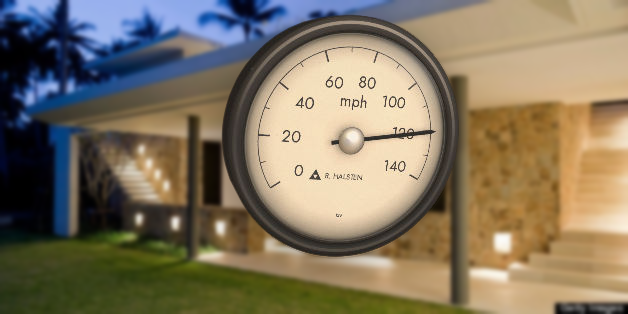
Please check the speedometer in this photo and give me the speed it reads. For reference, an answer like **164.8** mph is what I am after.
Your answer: **120** mph
